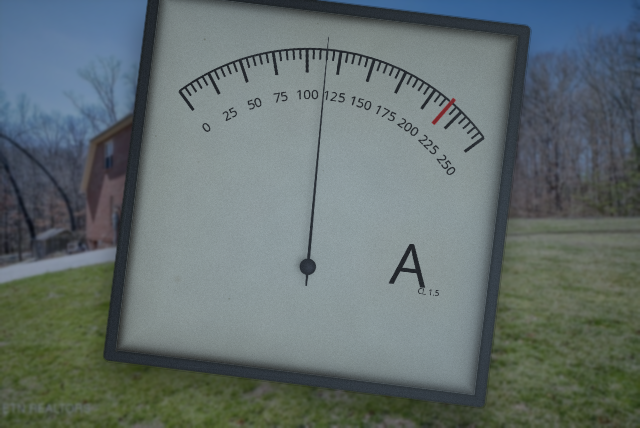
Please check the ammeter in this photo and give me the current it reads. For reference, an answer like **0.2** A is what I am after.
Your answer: **115** A
